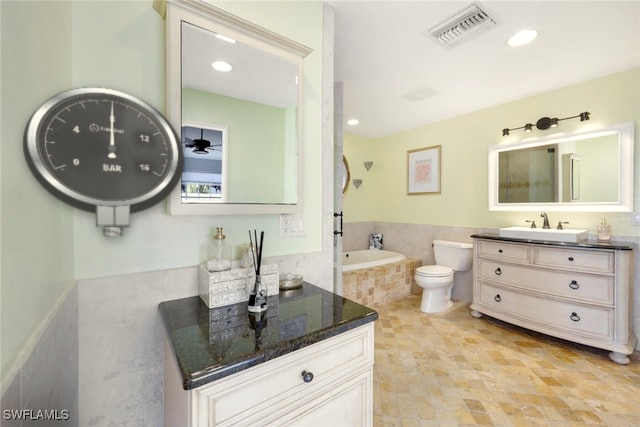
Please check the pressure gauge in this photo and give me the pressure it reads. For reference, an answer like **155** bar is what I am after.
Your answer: **8** bar
